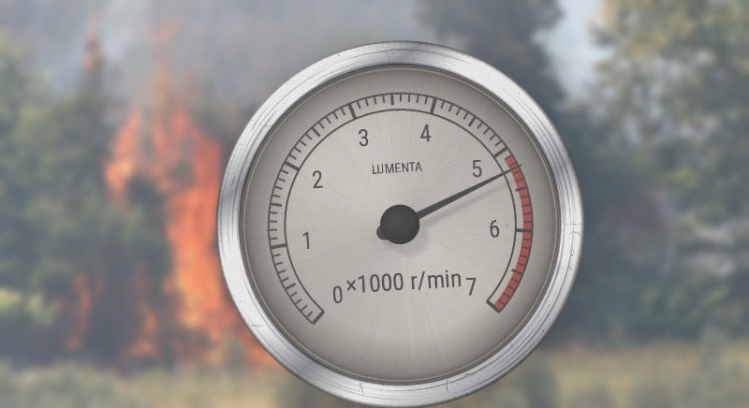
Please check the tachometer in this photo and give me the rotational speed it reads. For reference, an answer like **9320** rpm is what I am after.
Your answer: **5250** rpm
